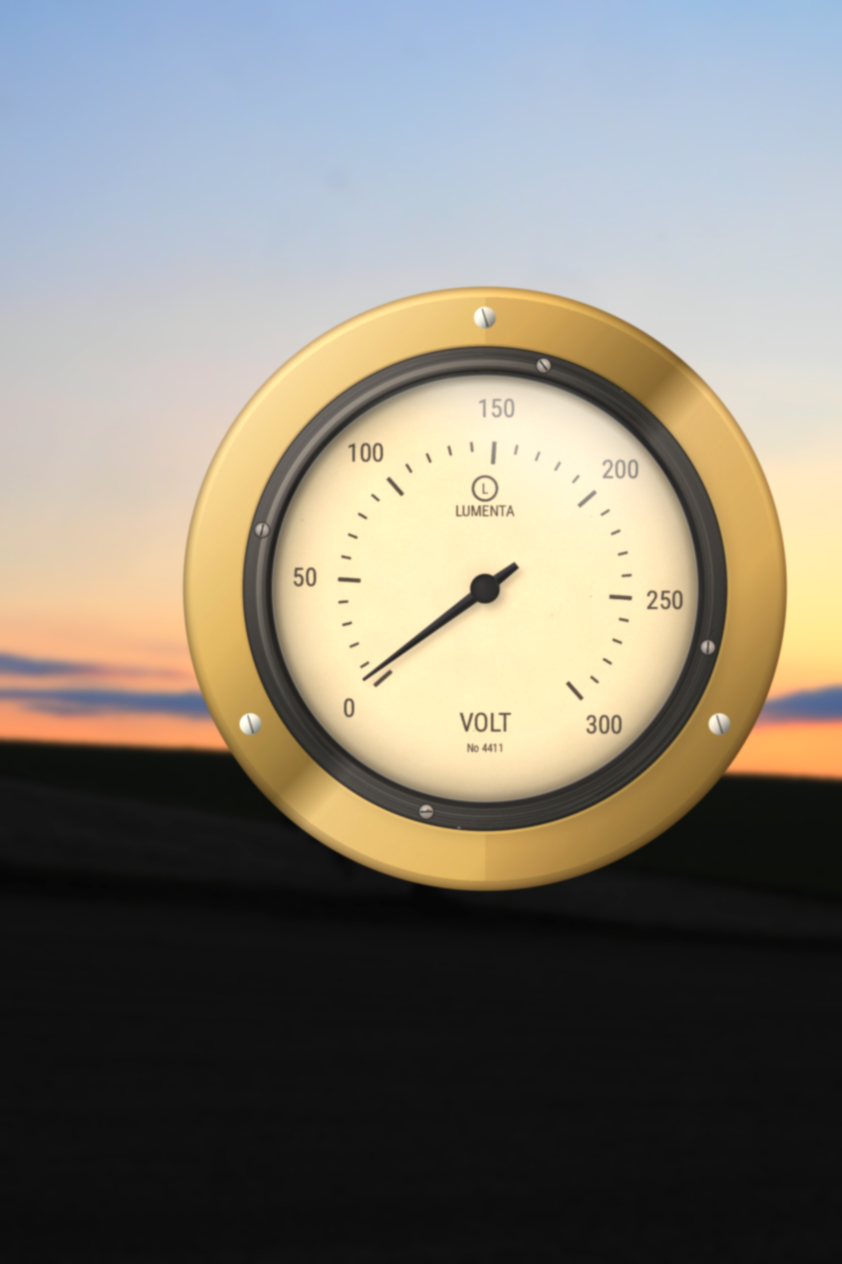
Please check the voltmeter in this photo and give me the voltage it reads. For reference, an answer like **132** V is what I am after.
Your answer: **5** V
